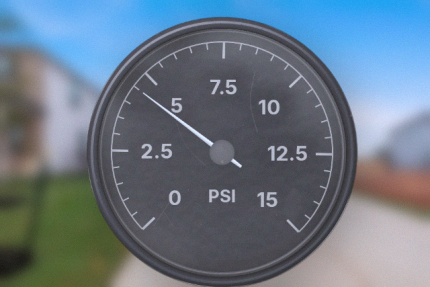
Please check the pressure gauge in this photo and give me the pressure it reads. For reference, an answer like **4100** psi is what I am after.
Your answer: **4.5** psi
